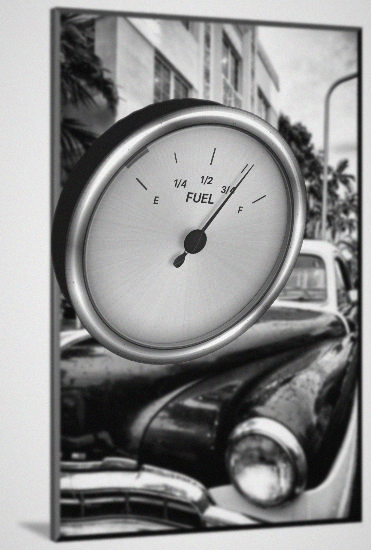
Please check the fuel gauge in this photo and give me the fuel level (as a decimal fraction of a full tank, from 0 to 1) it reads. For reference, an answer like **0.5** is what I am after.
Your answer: **0.75**
